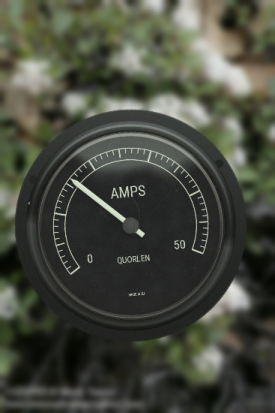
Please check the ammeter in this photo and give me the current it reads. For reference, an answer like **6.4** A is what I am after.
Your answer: **16** A
